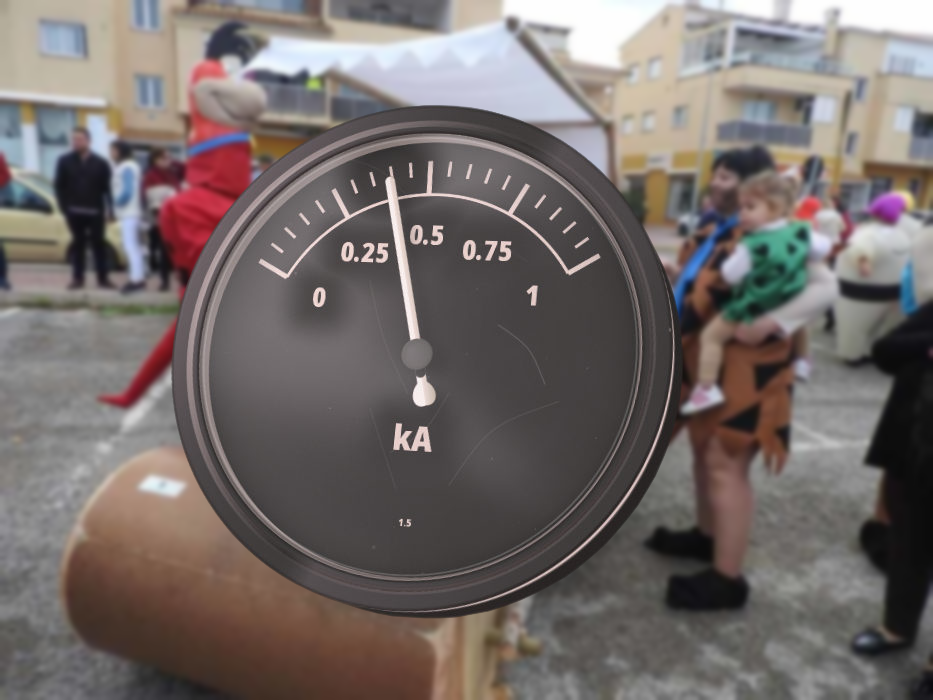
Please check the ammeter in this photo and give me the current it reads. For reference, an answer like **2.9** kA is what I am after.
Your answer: **0.4** kA
